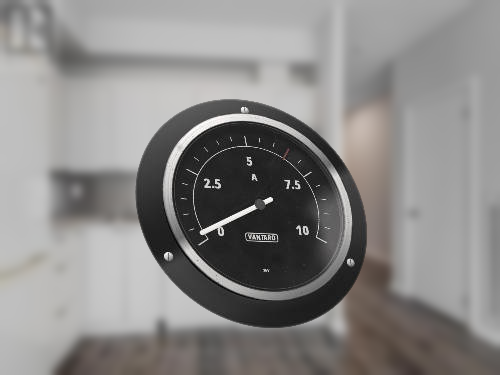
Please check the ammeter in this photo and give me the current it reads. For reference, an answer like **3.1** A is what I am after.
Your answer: **0.25** A
